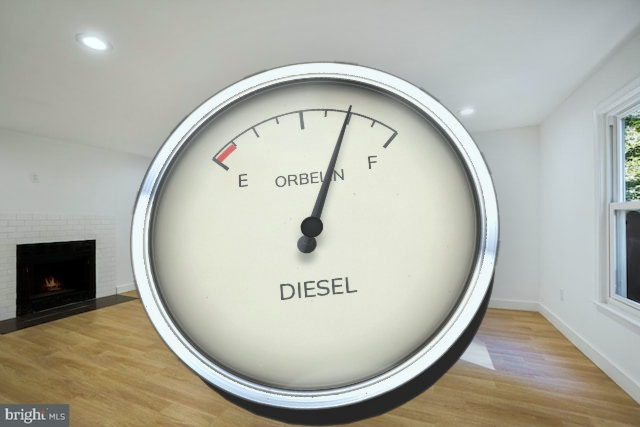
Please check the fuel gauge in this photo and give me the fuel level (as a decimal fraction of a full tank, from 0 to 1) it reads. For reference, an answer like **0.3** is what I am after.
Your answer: **0.75**
